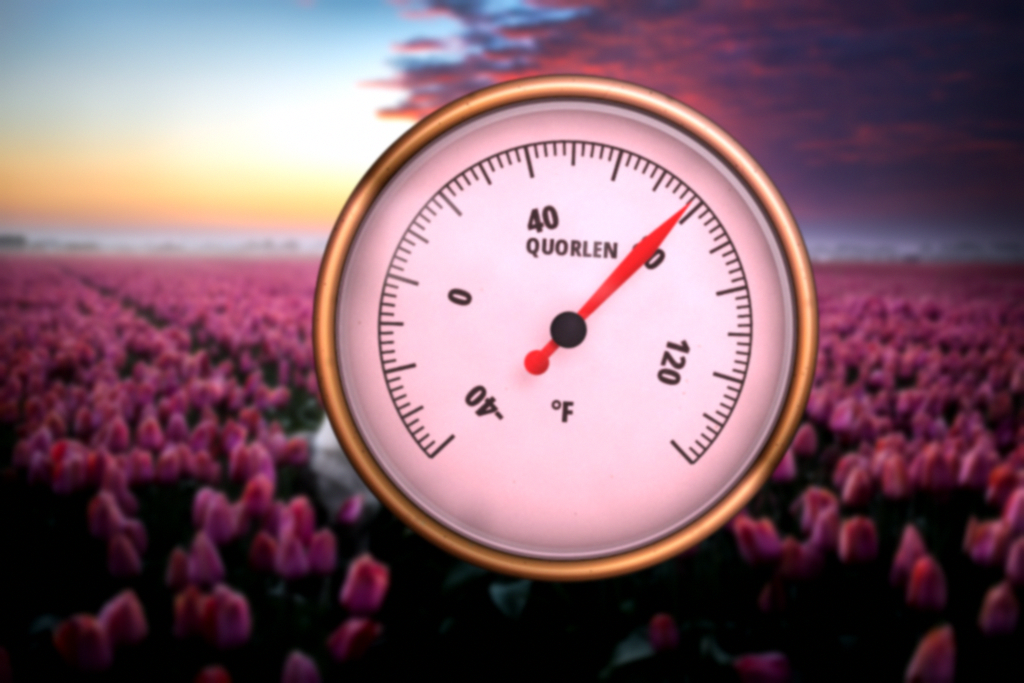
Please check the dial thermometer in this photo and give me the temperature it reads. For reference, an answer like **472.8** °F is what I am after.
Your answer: **78** °F
